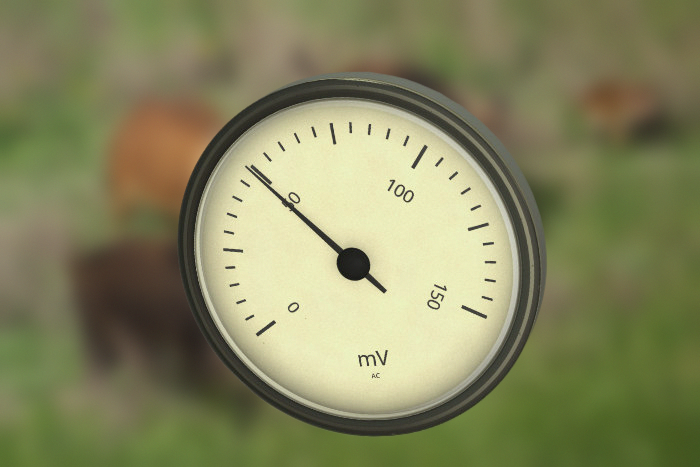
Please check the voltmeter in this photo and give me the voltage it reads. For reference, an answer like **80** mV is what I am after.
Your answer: **50** mV
